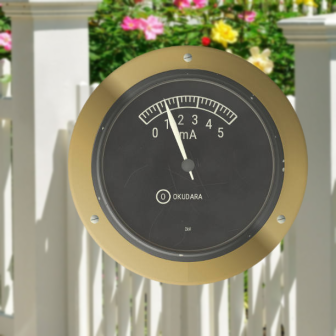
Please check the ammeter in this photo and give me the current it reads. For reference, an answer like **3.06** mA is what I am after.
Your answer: **1.4** mA
